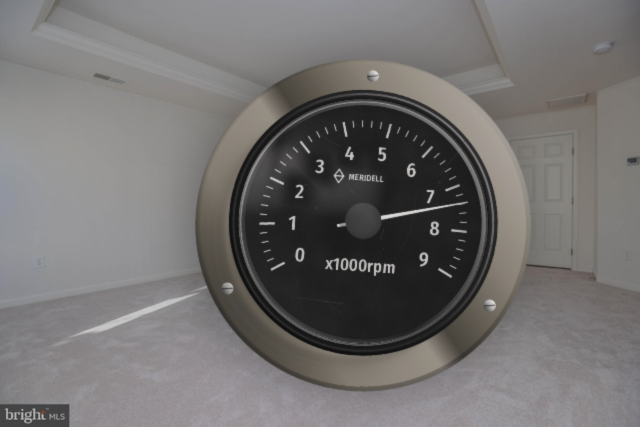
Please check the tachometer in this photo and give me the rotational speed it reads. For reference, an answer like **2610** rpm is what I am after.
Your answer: **7400** rpm
